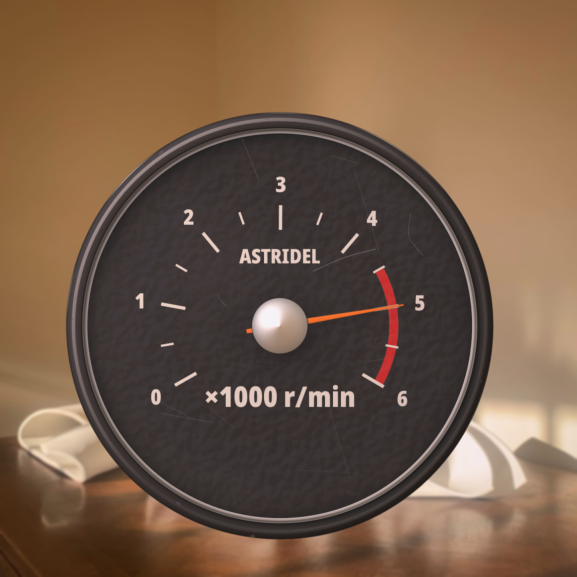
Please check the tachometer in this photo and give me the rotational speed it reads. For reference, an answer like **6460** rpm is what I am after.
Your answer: **5000** rpm
